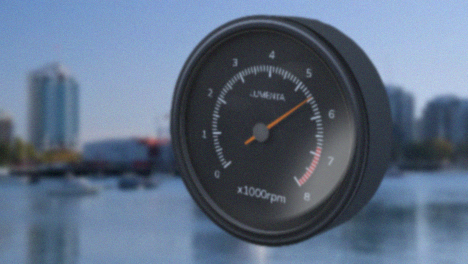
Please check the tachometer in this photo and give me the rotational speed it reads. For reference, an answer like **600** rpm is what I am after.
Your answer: **5500** rpm
